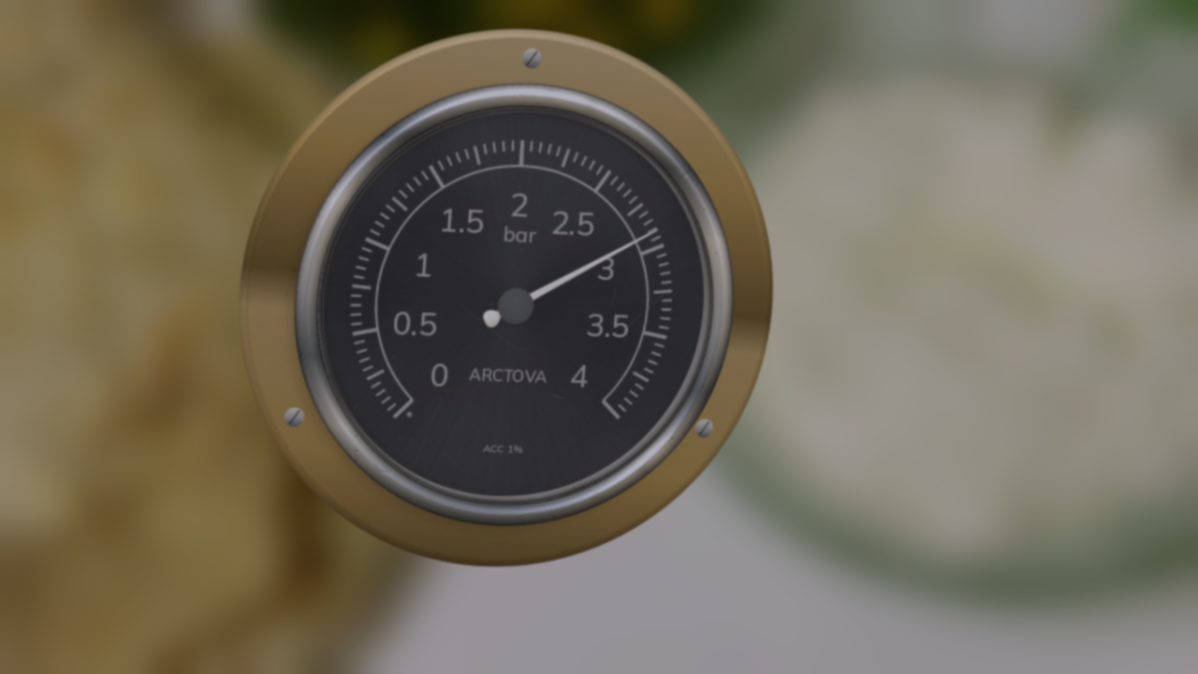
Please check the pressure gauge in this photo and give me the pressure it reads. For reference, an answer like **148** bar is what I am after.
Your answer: **2.9** bar
